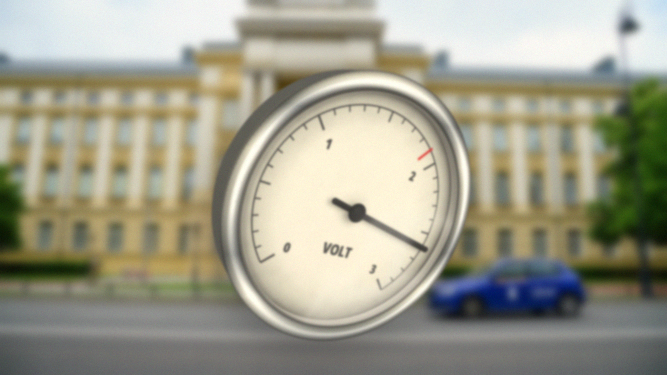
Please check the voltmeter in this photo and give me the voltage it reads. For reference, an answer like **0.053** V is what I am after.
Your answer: **2.6** V
